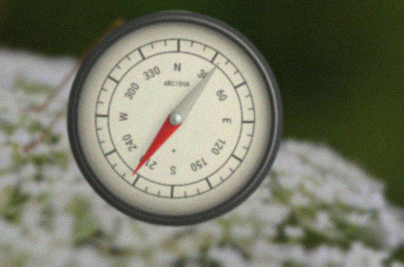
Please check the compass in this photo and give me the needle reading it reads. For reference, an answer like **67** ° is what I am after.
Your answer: **215** °
